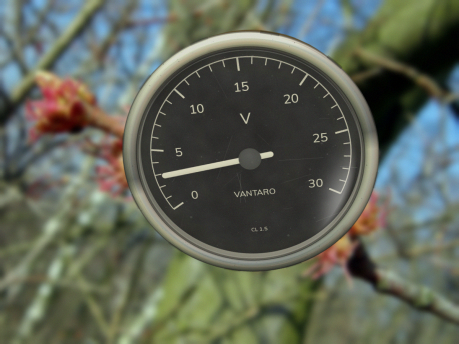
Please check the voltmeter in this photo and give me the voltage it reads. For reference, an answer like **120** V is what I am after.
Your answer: **3** V
